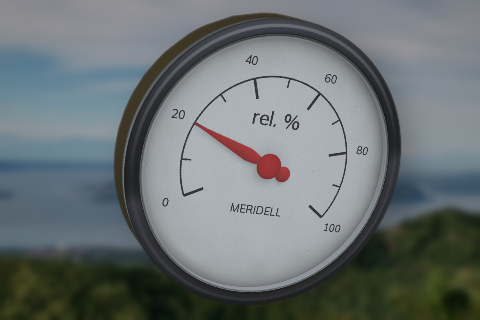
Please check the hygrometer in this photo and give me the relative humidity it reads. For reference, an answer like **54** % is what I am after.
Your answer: **20** %
